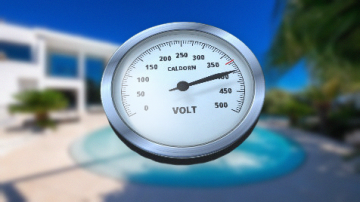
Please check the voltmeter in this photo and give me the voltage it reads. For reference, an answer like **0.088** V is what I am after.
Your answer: **400** V
